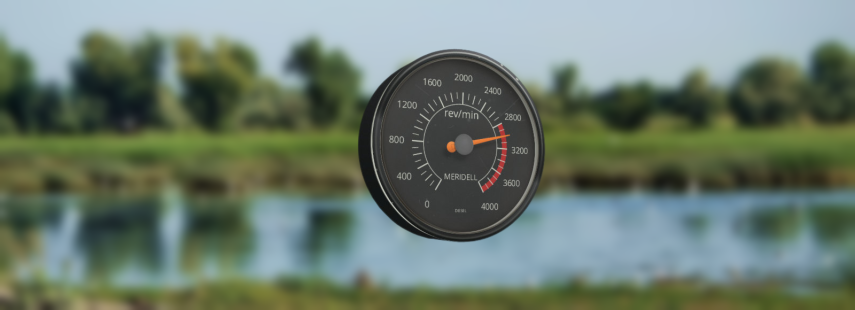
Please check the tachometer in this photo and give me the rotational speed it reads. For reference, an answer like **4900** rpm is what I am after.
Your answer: **3000** rpm
